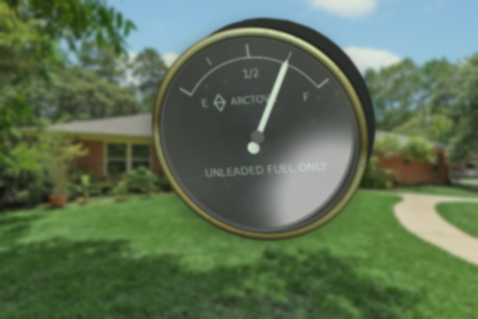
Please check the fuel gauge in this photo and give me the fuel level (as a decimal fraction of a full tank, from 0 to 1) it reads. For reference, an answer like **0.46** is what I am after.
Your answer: **0.75**
